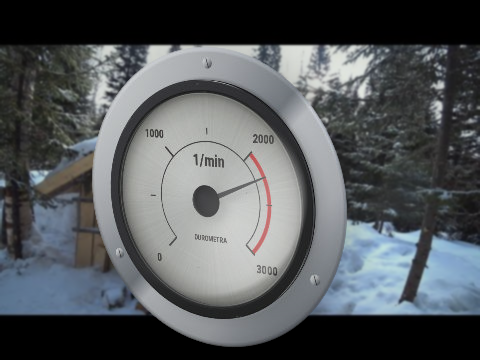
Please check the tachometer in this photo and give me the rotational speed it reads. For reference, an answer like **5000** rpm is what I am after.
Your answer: **2250** rpm
